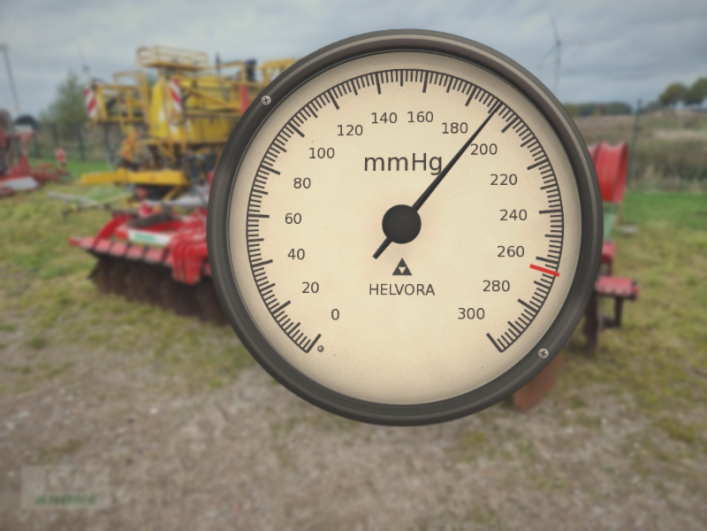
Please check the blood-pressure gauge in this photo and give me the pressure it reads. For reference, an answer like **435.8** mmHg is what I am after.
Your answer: **192** mmHg
